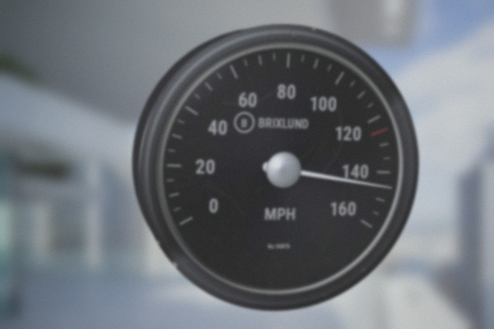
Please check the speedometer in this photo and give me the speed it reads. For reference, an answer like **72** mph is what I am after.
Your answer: **145** mph
